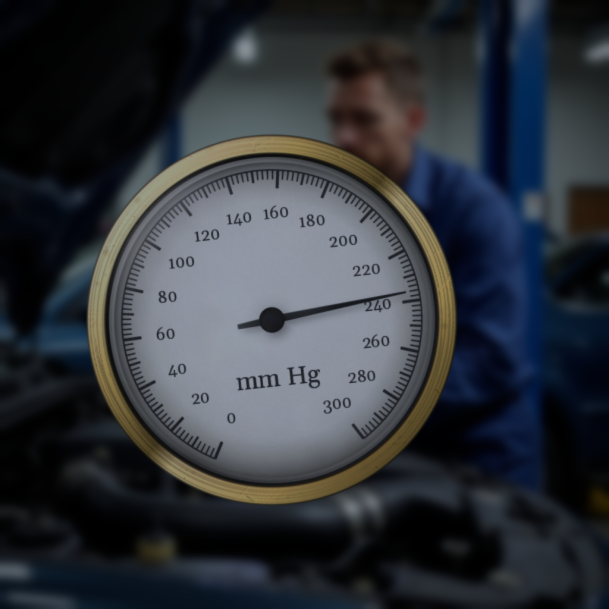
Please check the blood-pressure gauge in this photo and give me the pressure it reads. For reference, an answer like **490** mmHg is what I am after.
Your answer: **236** mmHg
